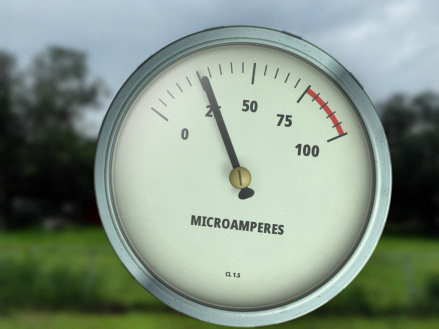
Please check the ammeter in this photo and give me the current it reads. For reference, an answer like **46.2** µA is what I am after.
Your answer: **27.5** µA
